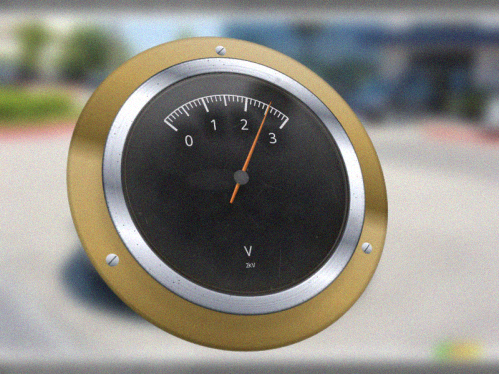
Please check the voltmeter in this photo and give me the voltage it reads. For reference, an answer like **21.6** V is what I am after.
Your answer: **2.5** V
